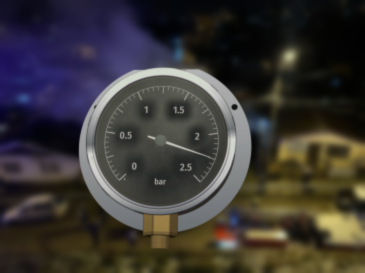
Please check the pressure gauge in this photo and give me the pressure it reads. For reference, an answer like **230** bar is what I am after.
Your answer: **2.25** bar
